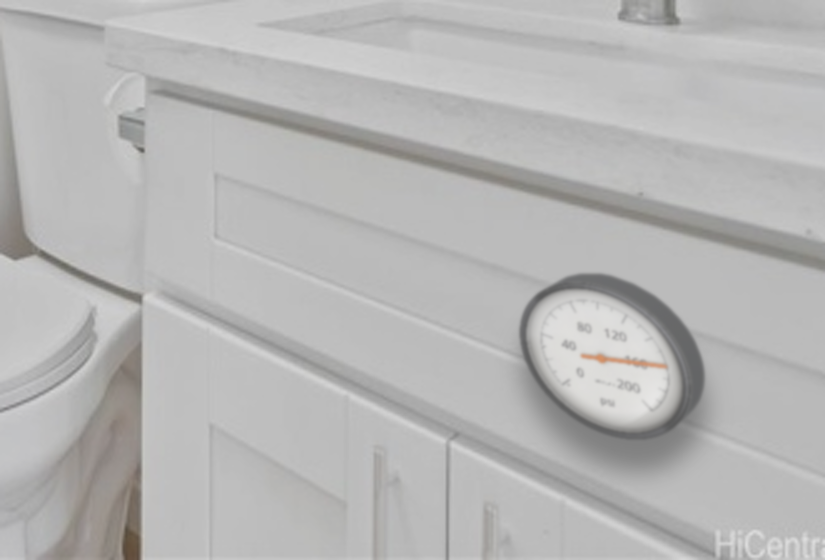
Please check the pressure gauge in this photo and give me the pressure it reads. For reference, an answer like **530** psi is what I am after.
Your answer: **160** psi
